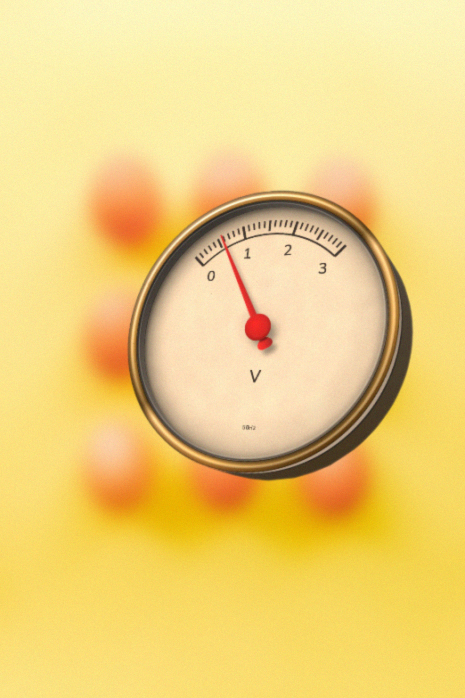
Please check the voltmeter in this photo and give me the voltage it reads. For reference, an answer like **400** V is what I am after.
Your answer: **0.6** V
